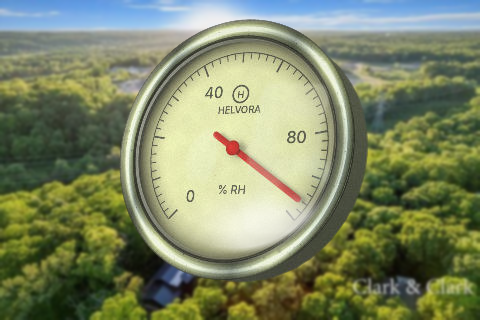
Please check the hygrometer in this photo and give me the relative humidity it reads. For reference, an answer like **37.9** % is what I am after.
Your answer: **96** %
